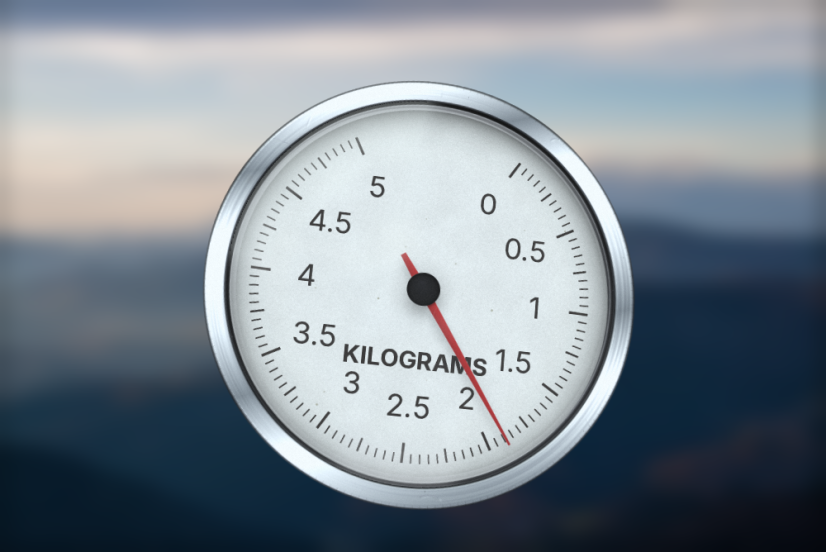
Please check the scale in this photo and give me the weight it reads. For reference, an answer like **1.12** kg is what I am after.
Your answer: **1.9** kg
